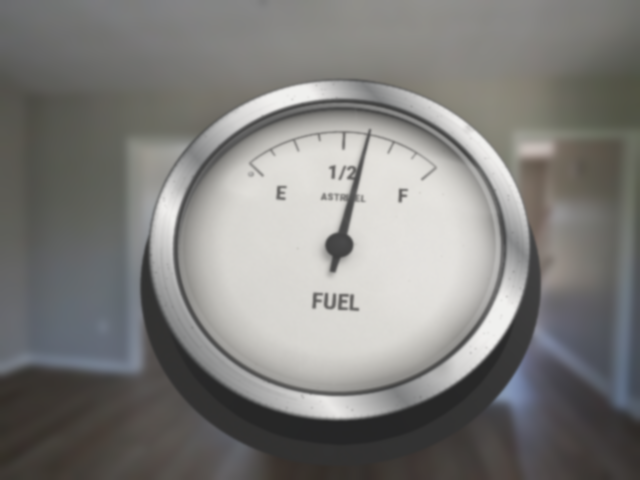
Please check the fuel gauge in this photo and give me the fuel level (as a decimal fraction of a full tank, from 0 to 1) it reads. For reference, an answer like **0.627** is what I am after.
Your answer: **0.625**
